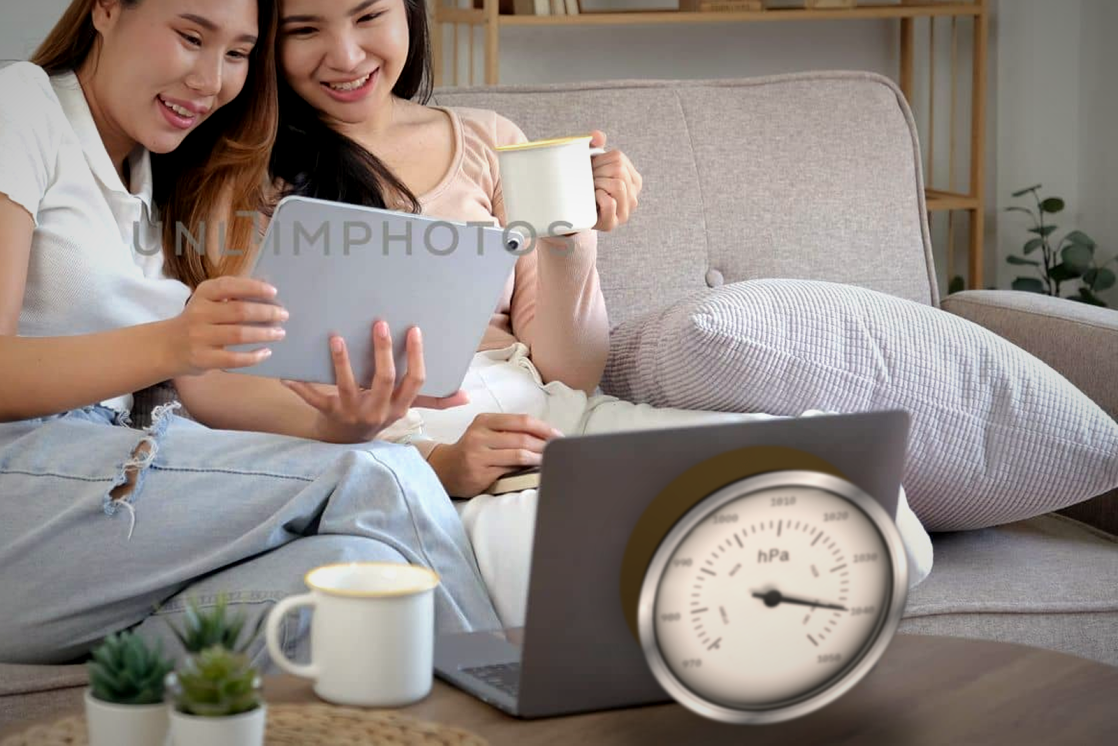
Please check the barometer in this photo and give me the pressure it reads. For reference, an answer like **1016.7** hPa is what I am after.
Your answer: **1040** hPa
